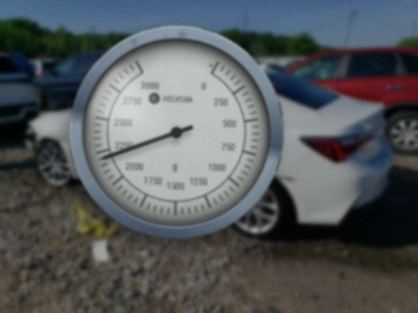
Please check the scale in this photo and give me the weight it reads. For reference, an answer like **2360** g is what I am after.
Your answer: **2200** g
